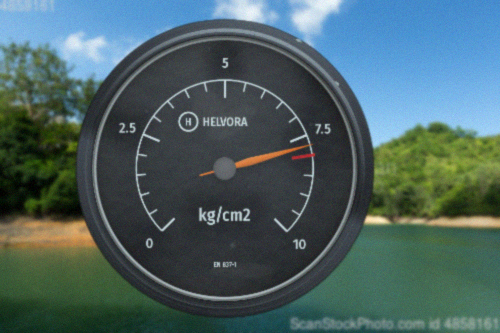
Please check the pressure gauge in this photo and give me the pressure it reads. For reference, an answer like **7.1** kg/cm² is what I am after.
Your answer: **7.75** kg/cm²
